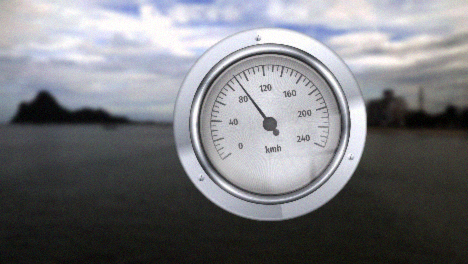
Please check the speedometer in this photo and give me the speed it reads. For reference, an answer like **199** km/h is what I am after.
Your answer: **90** km/h
